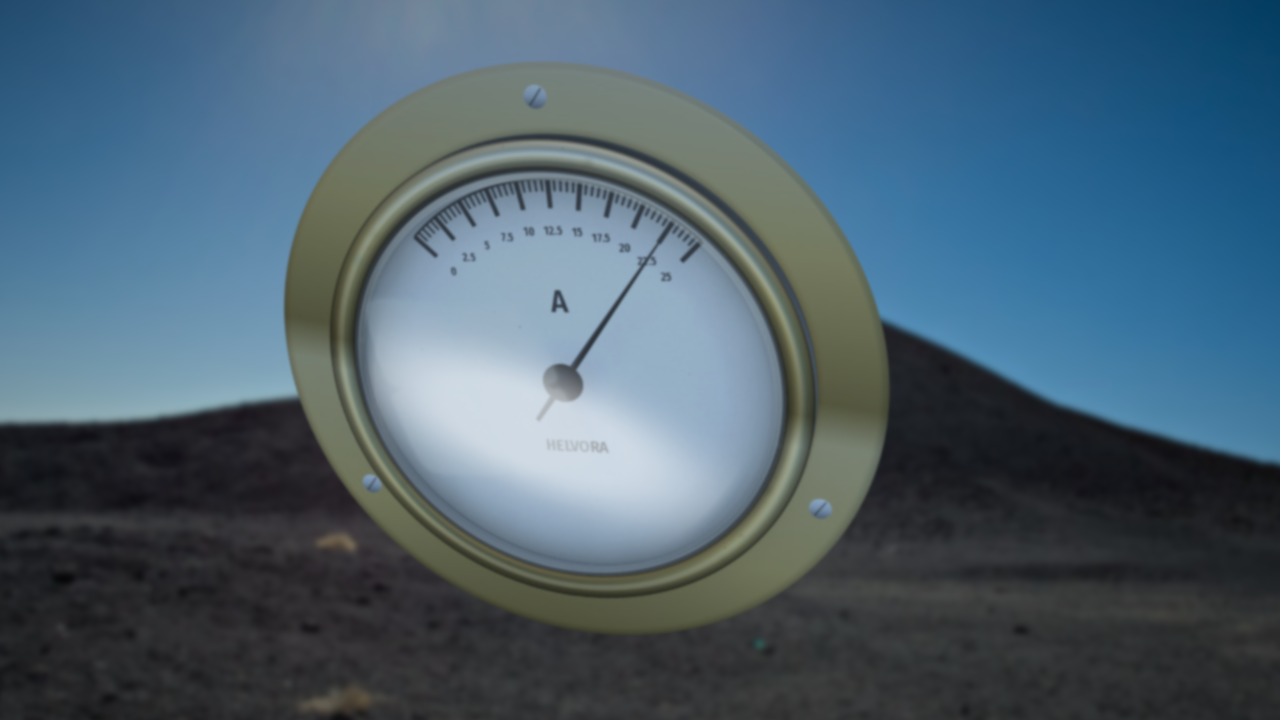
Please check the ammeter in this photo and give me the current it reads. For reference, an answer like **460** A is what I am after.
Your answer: **22.5** A
